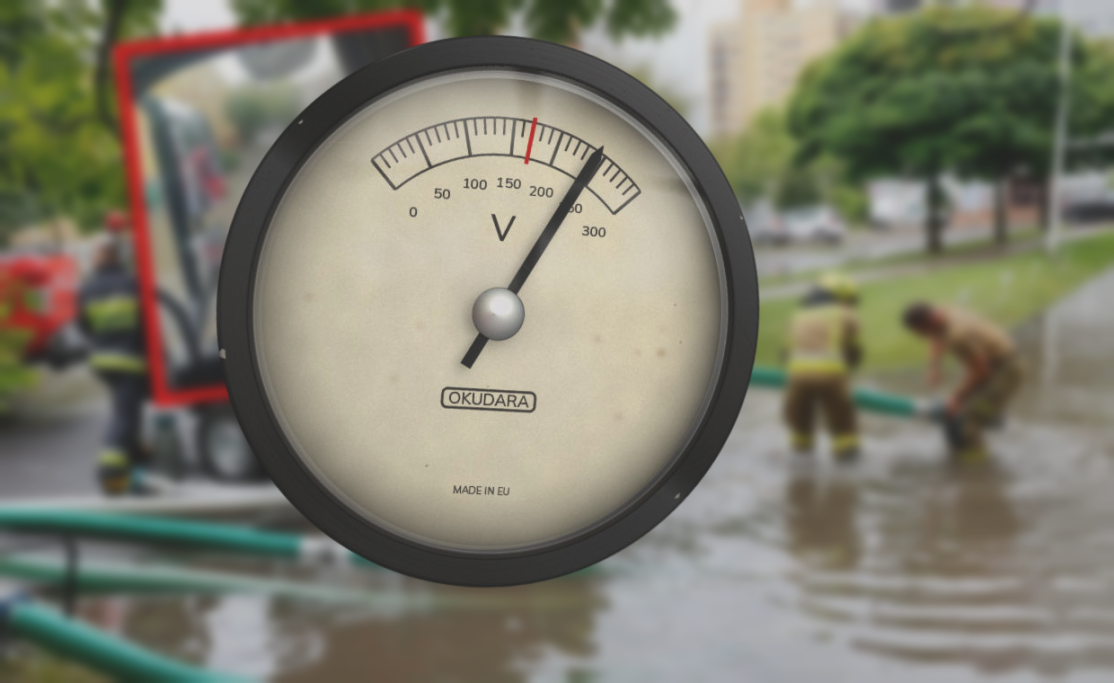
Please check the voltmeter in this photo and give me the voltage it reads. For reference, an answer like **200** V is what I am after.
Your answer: **240** V
